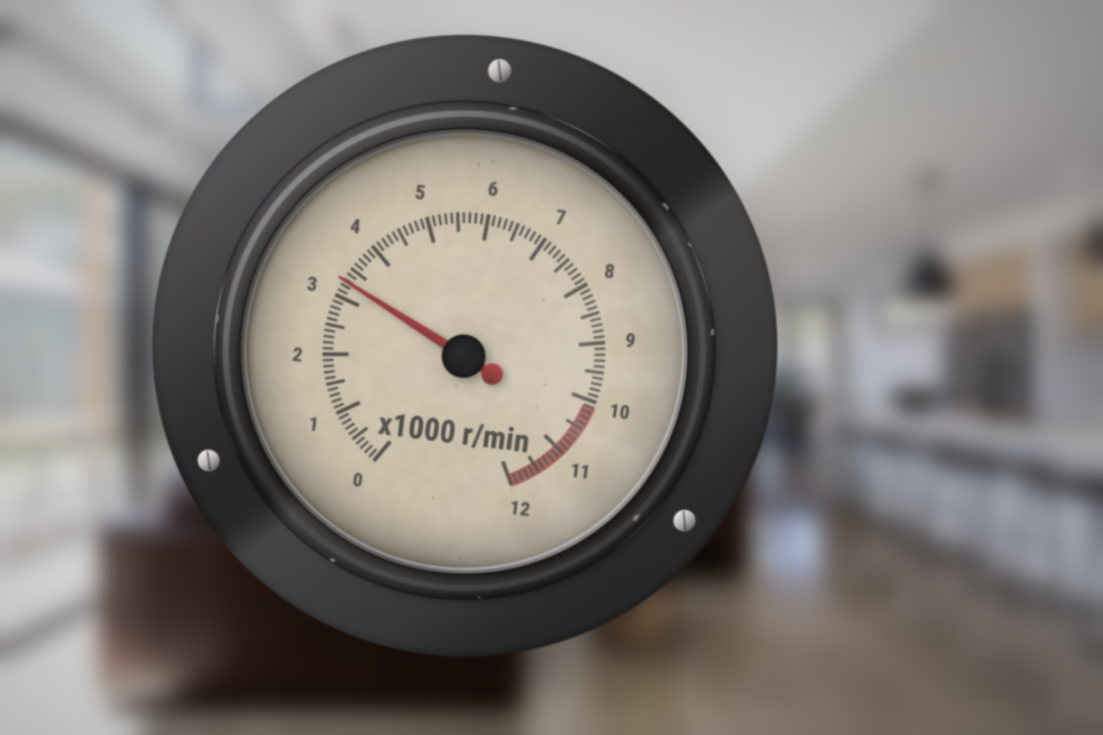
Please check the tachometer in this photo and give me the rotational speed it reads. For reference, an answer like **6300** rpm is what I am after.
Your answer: **3300** rpm
